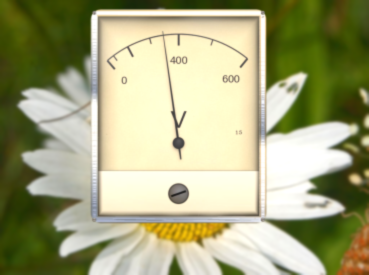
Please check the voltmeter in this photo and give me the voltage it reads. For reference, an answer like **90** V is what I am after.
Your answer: **350** V
